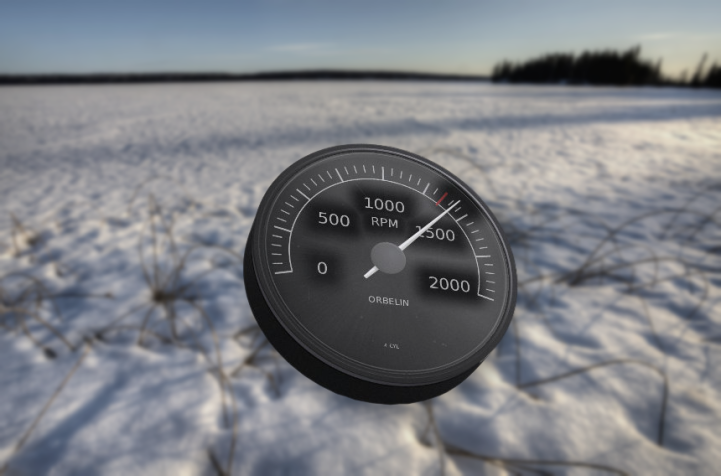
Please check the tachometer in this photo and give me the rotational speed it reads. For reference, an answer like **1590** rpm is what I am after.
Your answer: **1425** rpm
